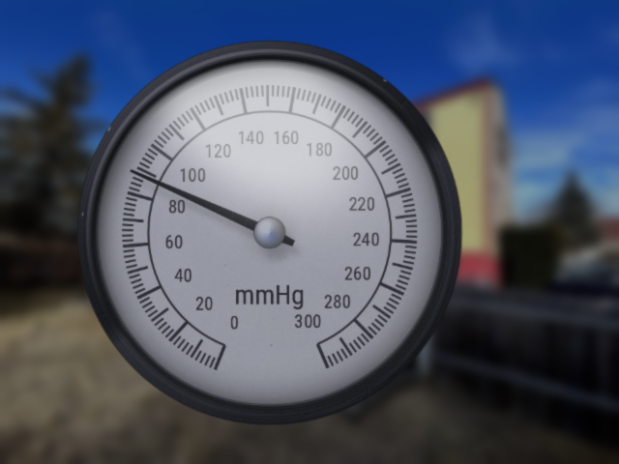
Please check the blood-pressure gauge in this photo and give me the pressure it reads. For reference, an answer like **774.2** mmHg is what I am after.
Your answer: **88** mmHg
